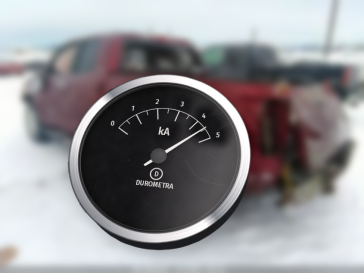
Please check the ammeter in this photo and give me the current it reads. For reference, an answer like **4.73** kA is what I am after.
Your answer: **4.5** kA
